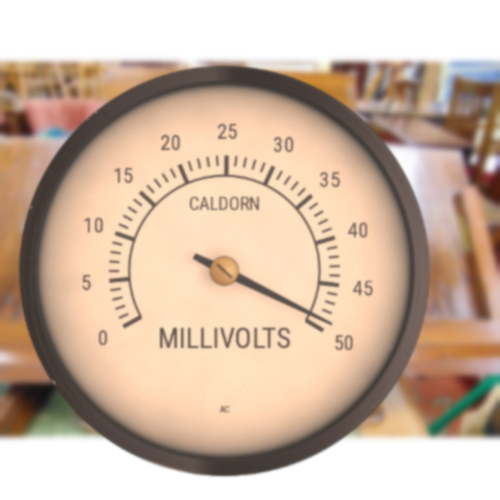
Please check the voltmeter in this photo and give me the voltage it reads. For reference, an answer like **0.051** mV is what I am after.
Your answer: **49** mV
